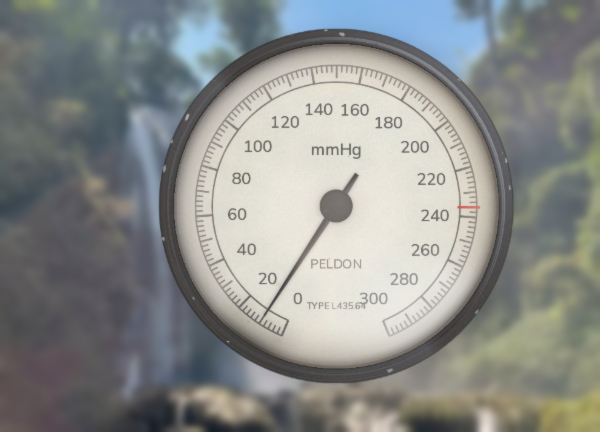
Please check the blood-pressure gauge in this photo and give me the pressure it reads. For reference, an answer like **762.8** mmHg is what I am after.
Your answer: **10** mmHg
